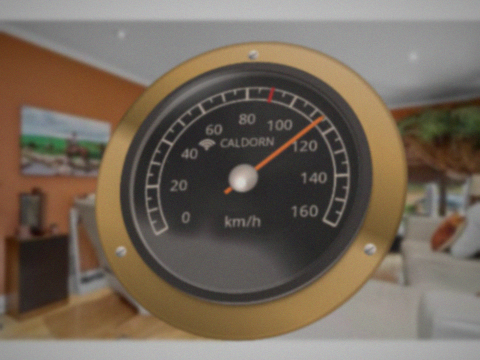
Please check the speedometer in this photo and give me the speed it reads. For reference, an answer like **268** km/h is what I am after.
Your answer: **115** km/h
